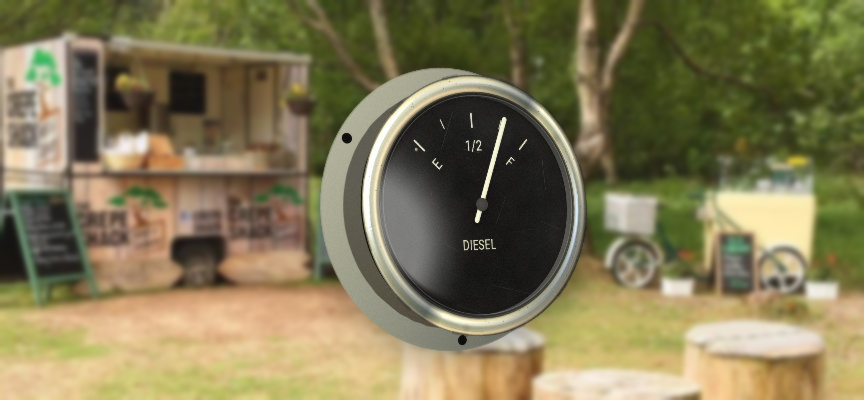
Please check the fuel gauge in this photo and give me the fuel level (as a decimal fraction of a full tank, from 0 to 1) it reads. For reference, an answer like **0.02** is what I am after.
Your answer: **0.75**
